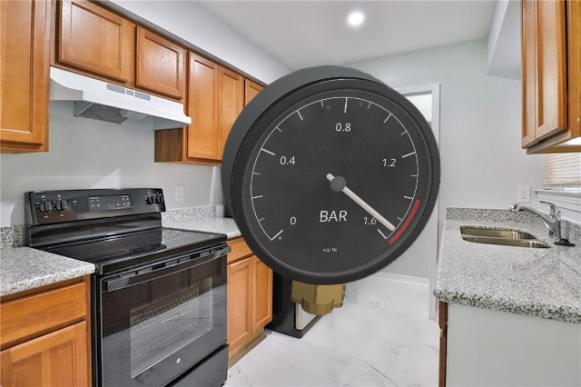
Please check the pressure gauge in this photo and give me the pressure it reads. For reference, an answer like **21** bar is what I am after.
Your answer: **1.55** bar
